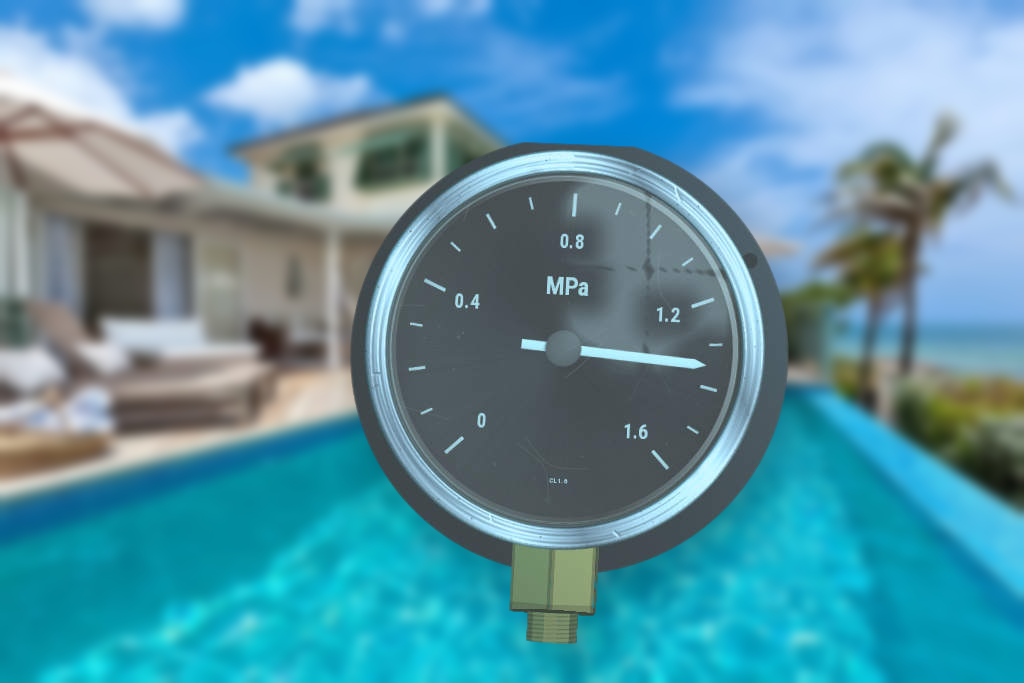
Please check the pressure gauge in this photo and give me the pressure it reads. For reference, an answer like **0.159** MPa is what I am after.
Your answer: **1.35** MPa
